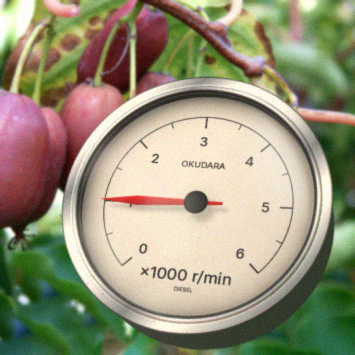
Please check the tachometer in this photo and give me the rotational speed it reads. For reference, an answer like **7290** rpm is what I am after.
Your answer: **1000** rpm
